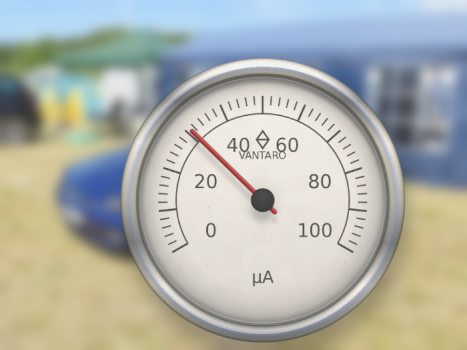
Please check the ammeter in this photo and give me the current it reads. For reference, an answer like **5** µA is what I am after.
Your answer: **31** µA
